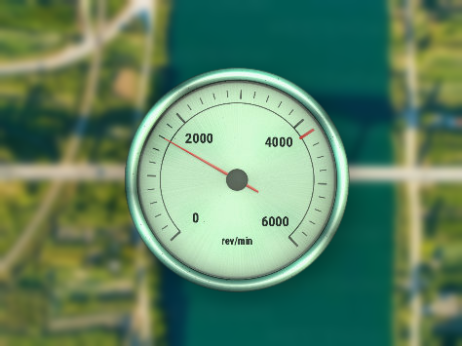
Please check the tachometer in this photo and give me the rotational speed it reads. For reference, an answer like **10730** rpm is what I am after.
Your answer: **1600** rpm
